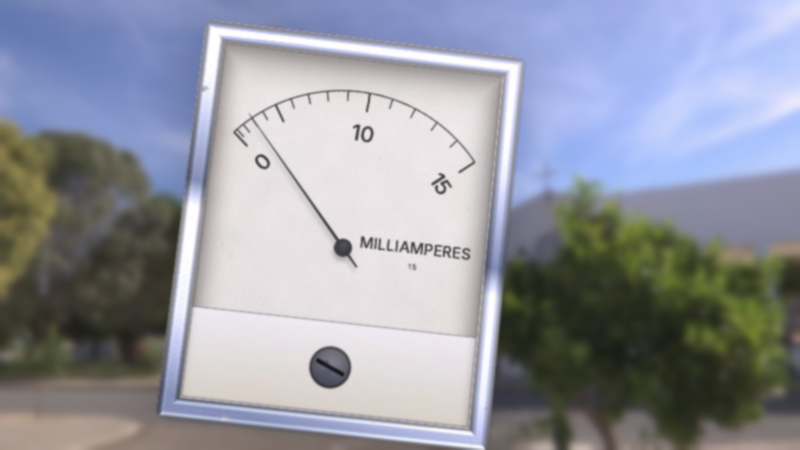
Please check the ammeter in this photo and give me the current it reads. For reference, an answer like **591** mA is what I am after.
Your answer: **3** mA
